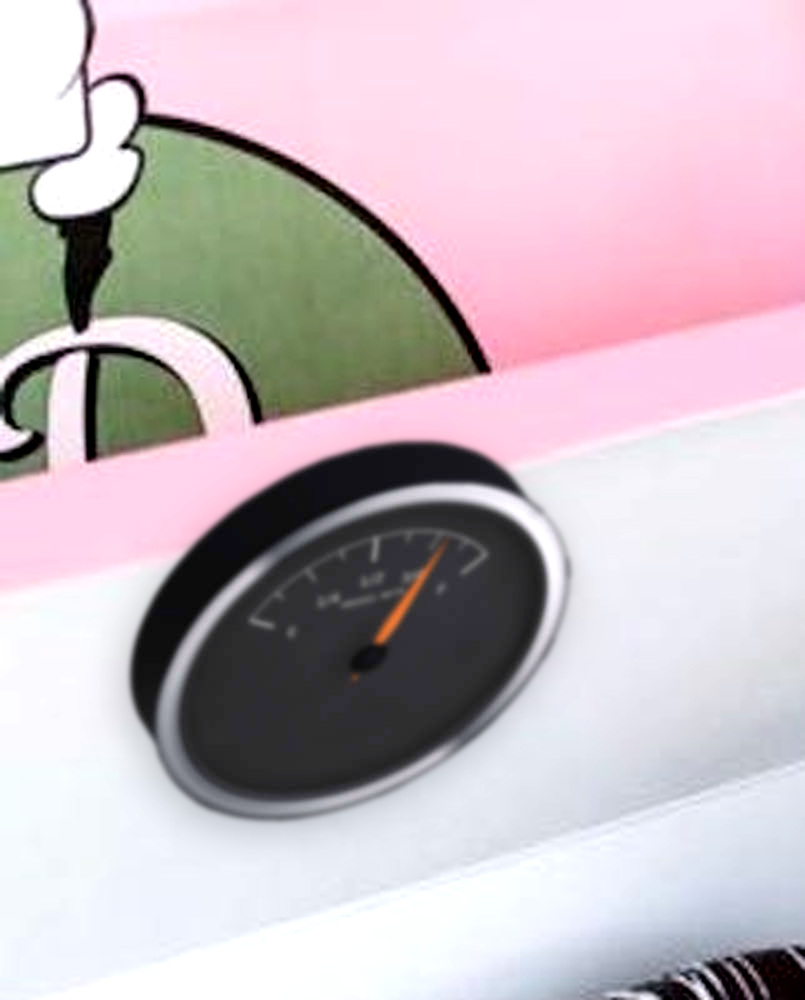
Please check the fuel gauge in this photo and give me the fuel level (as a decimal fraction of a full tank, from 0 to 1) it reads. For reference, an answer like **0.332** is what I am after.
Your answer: **0.75**
